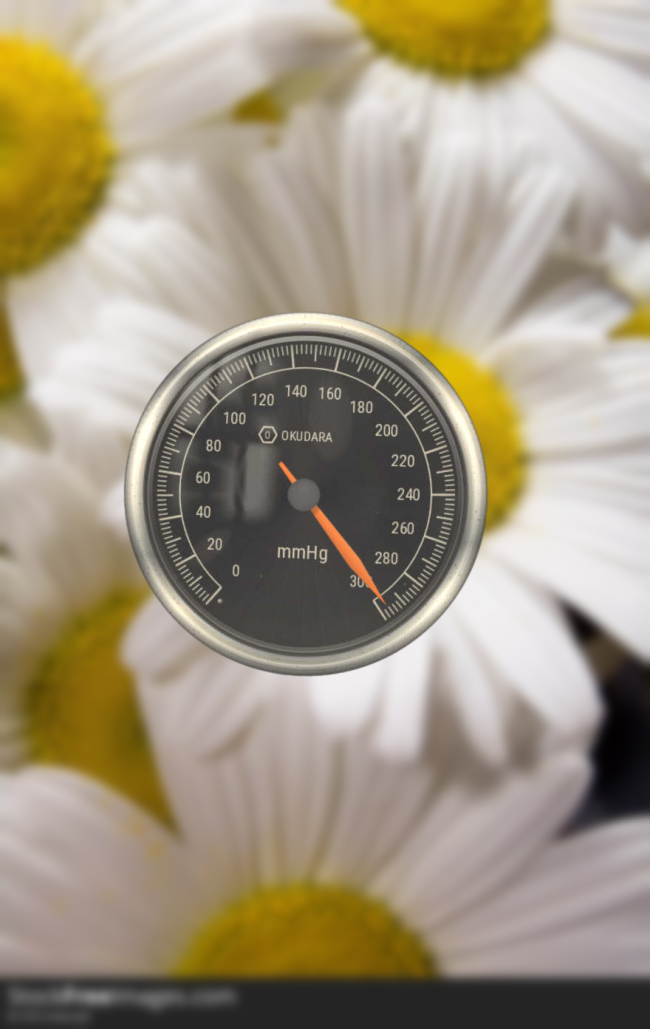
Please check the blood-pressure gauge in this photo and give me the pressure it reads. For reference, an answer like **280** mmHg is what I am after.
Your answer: **296** mmHg
